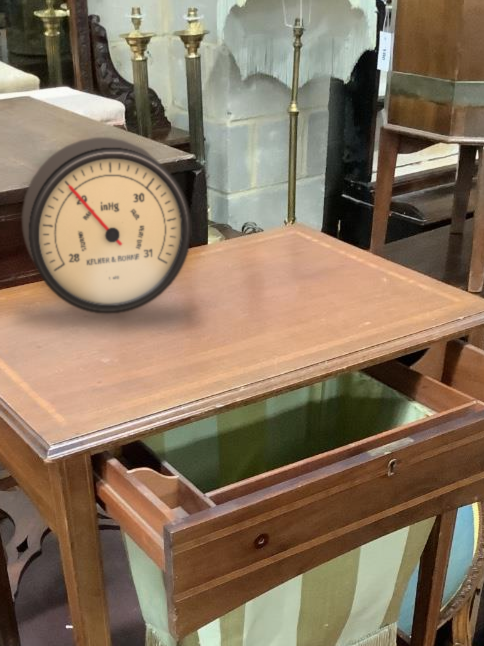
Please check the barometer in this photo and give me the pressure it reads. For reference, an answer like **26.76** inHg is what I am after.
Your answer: **29** inHg
